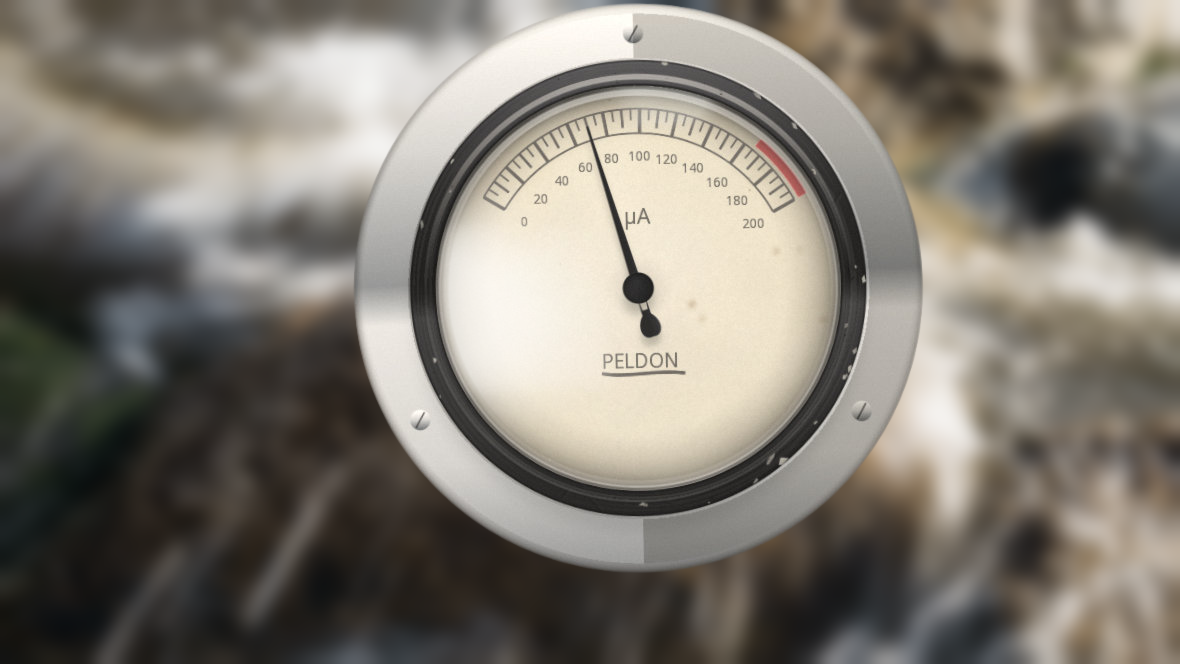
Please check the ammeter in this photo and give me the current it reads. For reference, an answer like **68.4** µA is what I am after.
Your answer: **70** µA
